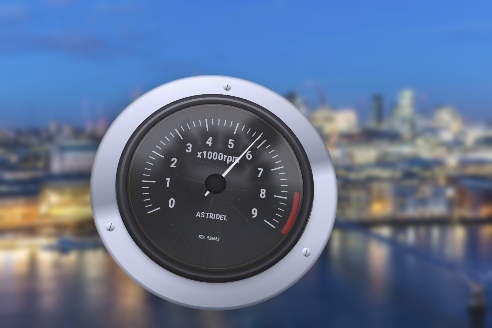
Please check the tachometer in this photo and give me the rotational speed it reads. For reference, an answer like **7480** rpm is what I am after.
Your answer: **5800** rpm
